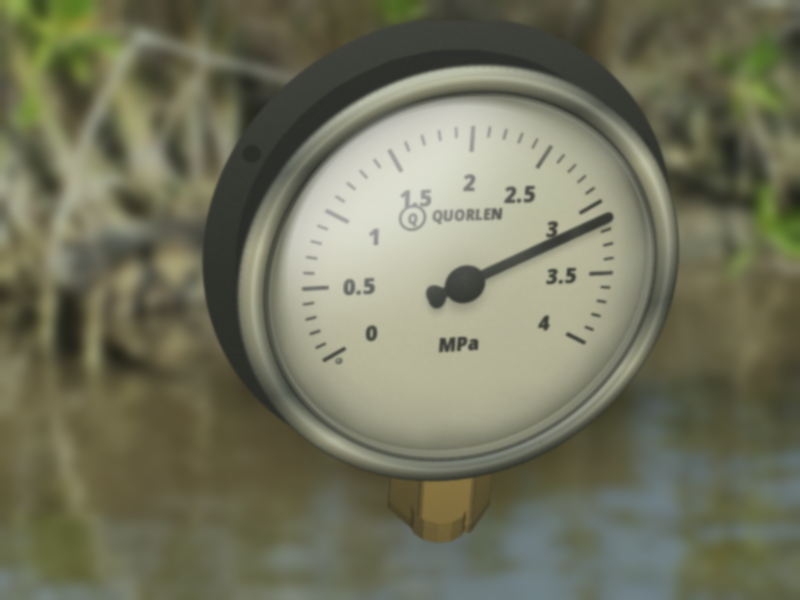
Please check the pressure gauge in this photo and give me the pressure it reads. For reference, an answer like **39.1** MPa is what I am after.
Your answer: **3.1** MPa
